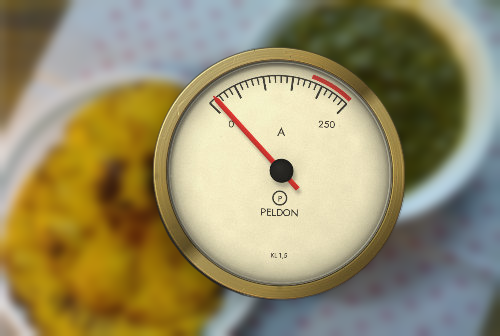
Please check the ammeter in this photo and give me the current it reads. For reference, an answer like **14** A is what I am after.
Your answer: **10** A
